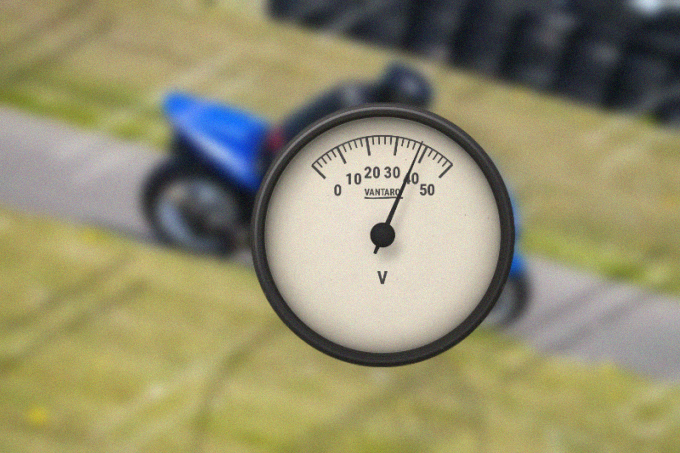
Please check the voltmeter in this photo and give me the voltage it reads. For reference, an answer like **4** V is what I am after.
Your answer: **38** V
